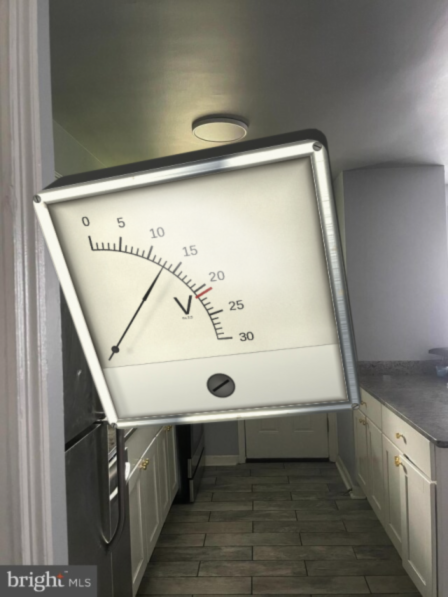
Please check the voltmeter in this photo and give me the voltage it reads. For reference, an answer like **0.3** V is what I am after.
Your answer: **13** V
